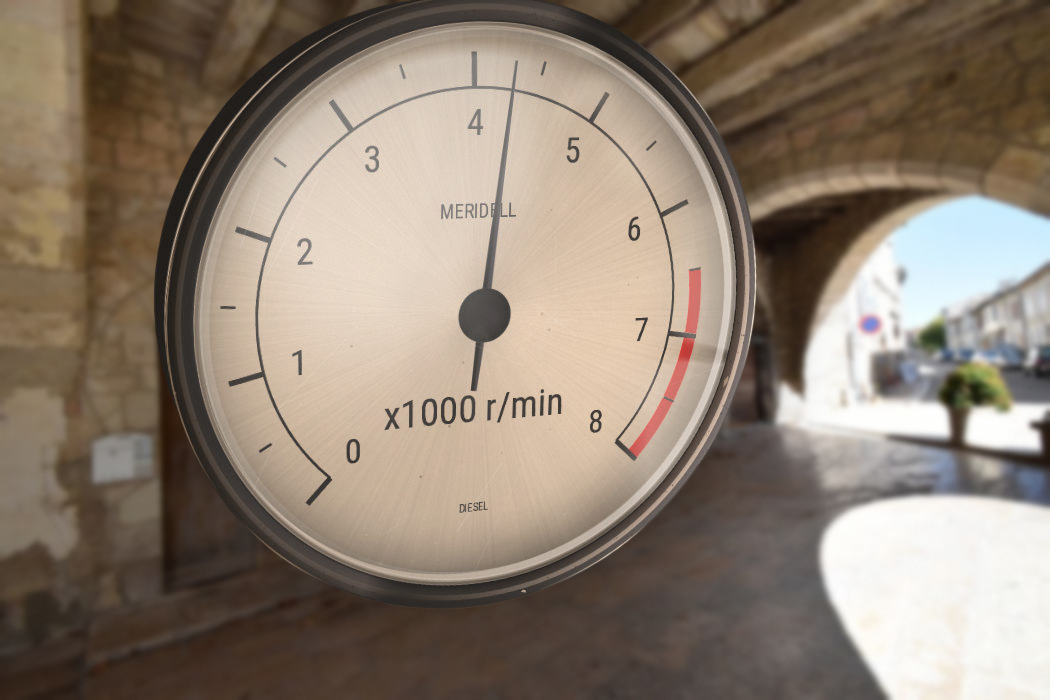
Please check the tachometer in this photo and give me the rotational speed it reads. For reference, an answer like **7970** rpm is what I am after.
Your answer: **4250** rpm
